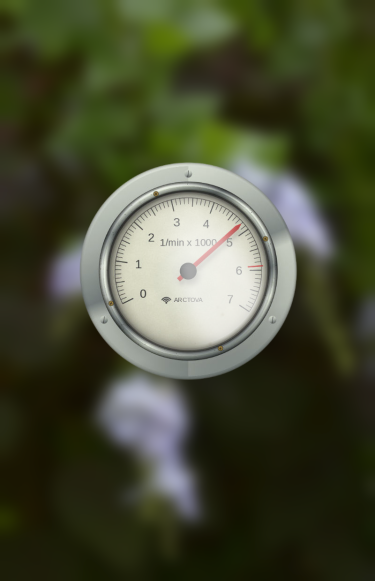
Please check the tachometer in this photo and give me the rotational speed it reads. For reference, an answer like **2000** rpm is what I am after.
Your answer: **4800** rpm
